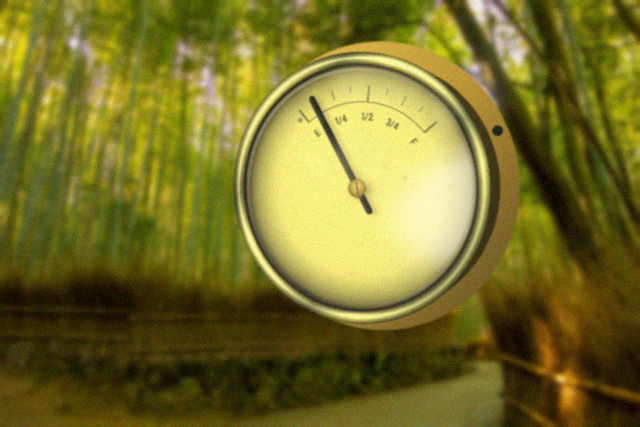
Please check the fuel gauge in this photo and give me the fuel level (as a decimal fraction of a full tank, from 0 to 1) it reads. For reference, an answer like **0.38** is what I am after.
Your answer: **0.125**
